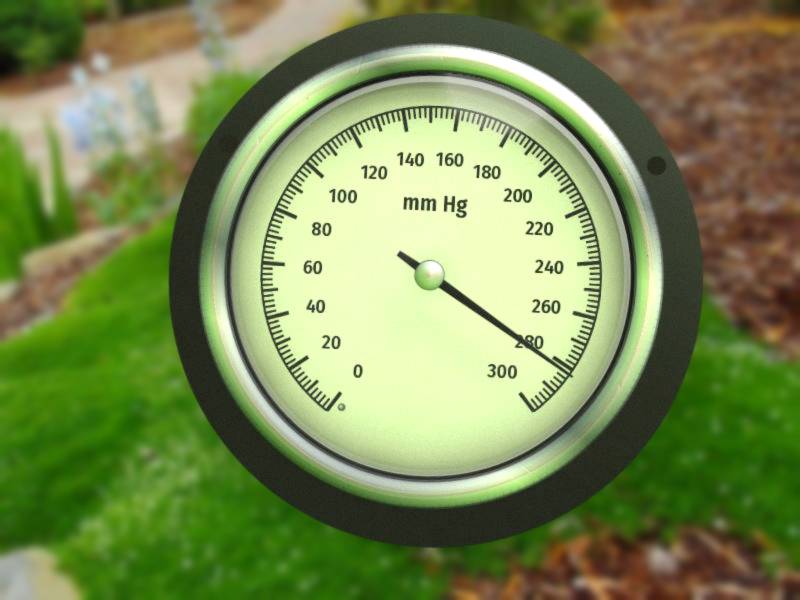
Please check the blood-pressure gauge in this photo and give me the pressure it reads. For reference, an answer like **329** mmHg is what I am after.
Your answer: **282** mmHg
